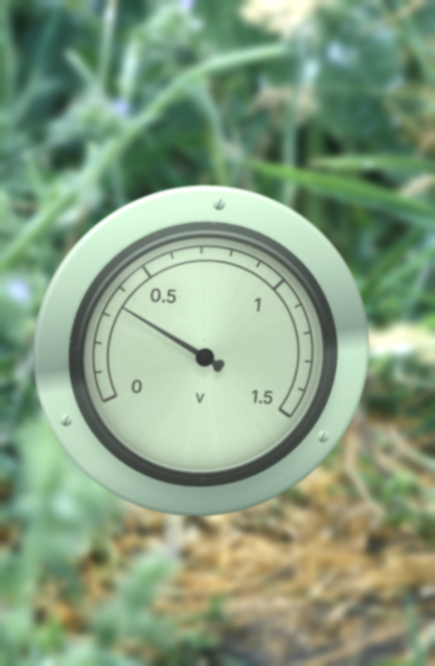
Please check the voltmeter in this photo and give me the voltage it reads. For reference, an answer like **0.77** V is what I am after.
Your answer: **0.35** V
